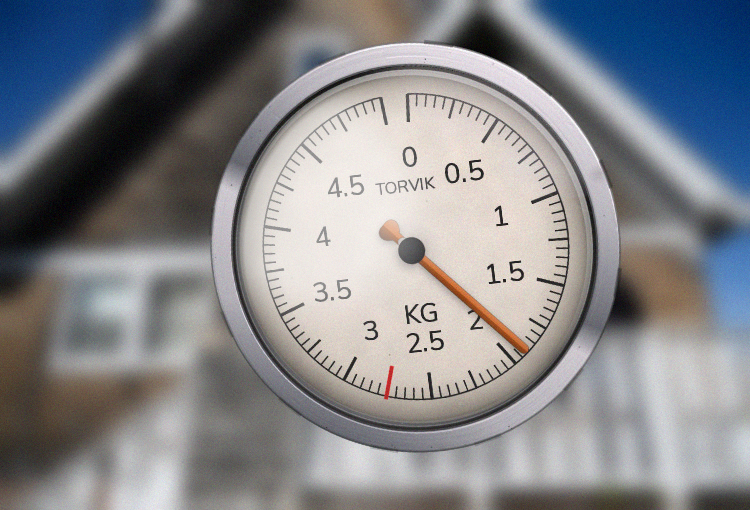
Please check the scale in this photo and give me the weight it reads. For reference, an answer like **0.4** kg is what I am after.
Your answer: **1.9** kg
